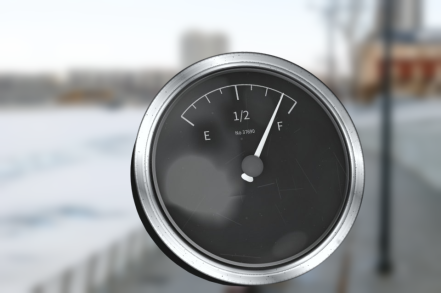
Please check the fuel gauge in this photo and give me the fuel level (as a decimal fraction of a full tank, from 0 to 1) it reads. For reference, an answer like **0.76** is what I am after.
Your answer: **0.875**
